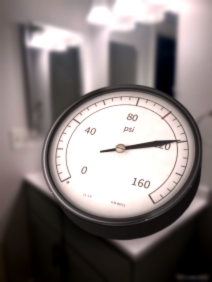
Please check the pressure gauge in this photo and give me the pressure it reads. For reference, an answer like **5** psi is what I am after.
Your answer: **120** psi
